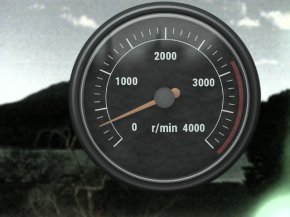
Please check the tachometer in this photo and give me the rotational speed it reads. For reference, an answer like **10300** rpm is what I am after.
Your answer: **300** rpm
